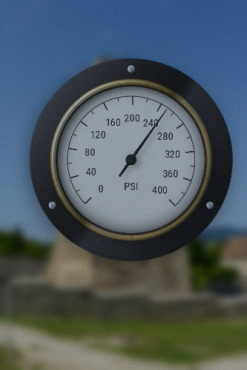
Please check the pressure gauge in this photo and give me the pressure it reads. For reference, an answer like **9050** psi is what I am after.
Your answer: **250** psi
